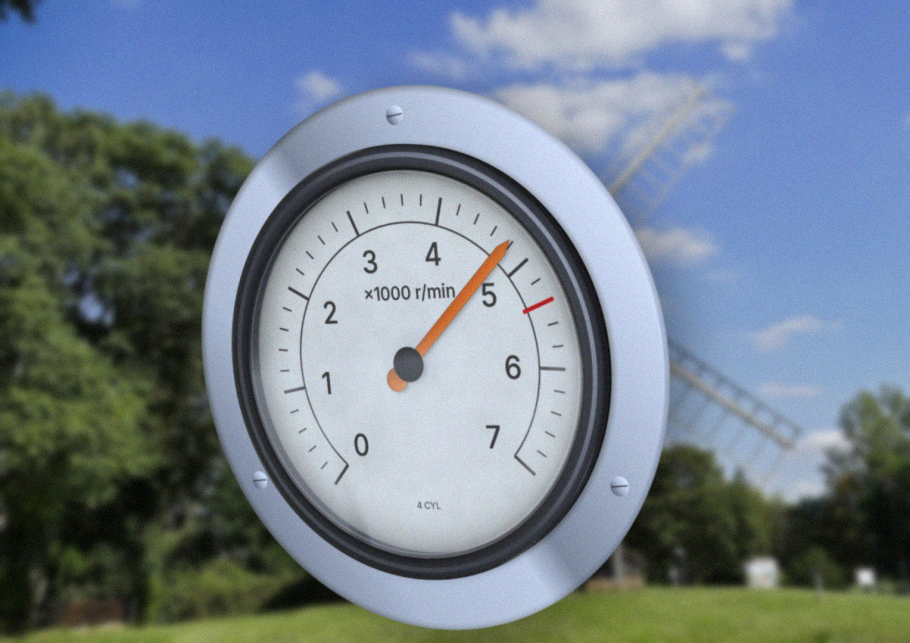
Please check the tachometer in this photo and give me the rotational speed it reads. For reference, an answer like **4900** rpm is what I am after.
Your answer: **4800** rpm
